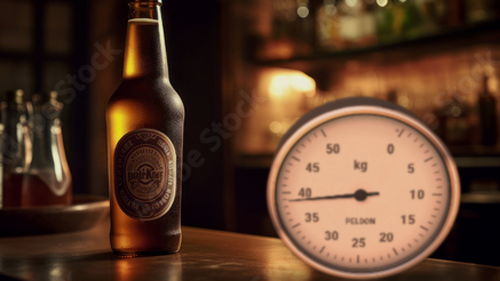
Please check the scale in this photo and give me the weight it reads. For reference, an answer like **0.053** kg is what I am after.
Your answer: **39** kg
